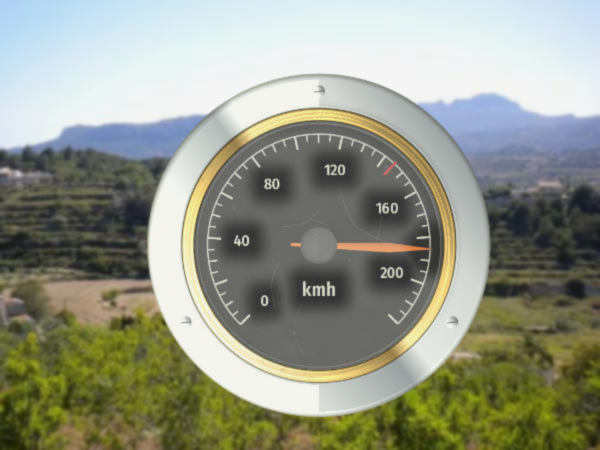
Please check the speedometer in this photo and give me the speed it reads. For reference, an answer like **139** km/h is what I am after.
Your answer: **185** km/h
